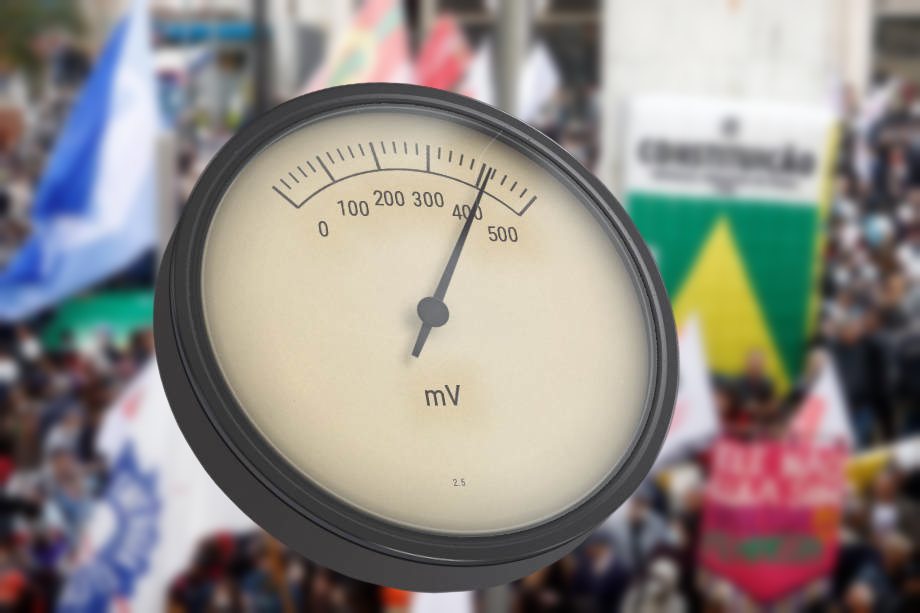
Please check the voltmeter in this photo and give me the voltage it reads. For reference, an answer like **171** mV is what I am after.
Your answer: **410** mV
